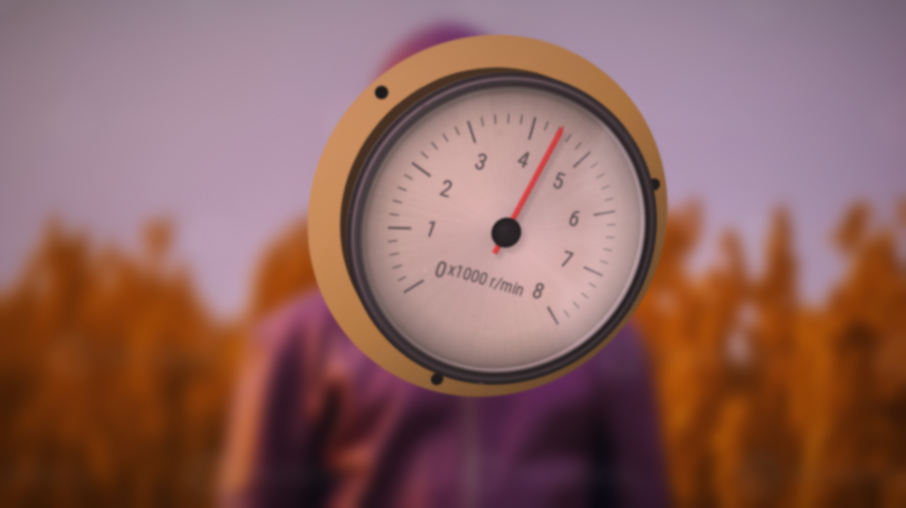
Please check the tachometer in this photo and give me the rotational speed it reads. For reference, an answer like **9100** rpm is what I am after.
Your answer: **4400** rpm
